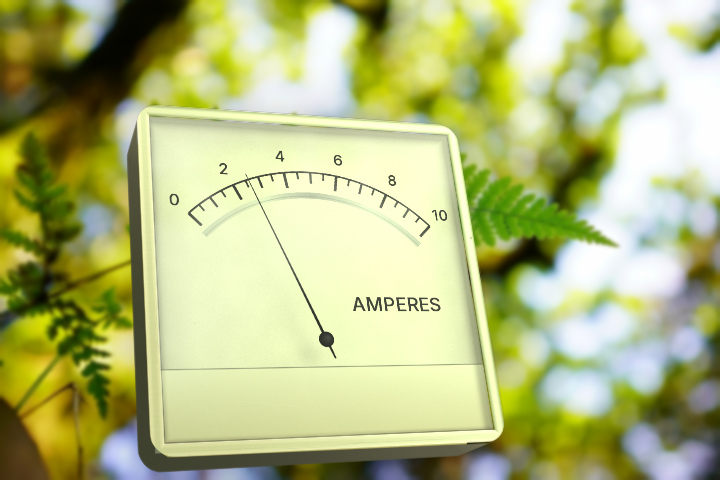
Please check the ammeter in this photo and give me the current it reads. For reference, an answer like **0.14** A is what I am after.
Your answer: **2.5** A
